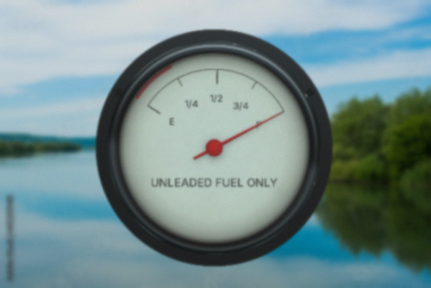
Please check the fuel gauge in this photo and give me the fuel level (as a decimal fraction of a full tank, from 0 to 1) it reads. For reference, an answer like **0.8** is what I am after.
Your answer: **1**
